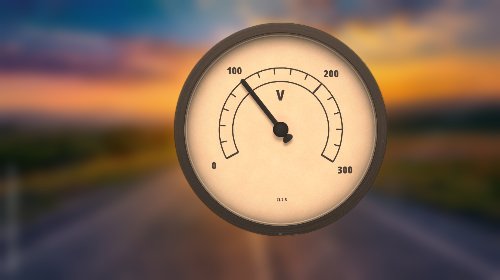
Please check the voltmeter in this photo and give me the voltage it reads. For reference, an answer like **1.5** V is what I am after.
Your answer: **100** V
